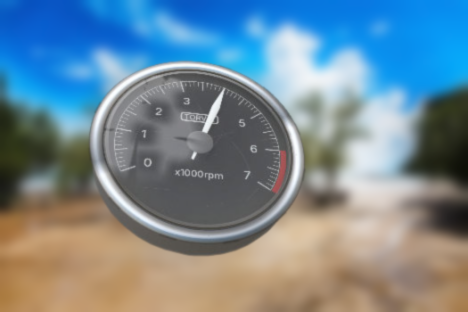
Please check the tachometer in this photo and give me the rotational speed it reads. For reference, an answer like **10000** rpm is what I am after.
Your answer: **4000** rpm
